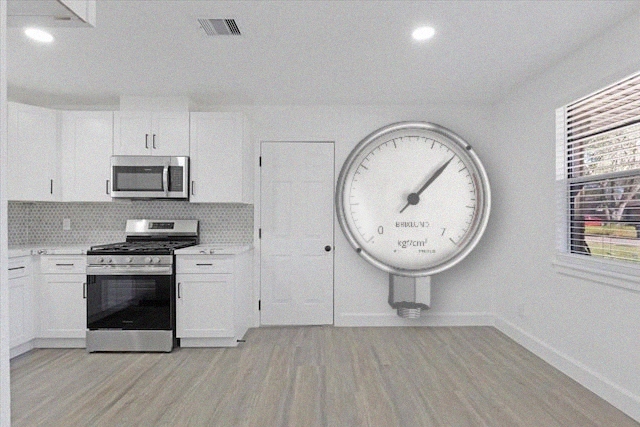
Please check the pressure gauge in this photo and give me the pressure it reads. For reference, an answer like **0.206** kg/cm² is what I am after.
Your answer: **4.6** kg/cm²
